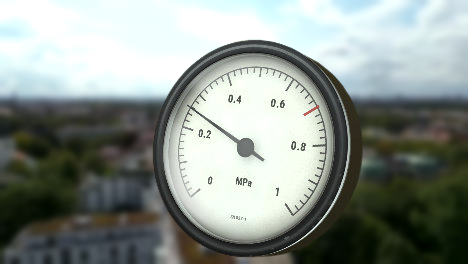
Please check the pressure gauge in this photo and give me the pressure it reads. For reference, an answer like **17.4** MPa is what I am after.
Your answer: **0.26** MPa
